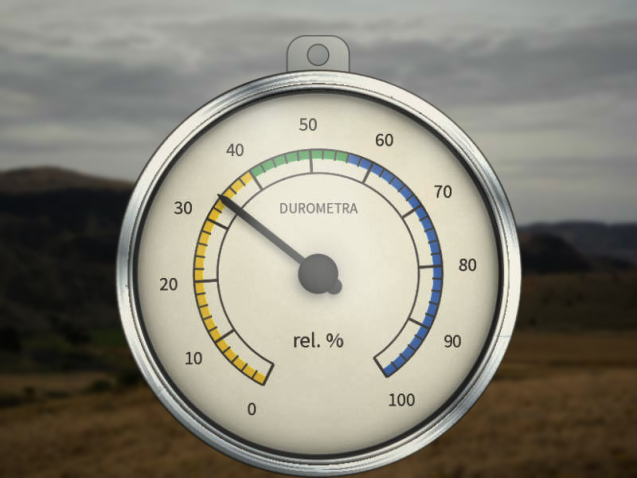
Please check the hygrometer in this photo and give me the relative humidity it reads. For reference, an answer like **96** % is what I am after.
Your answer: **34** %
